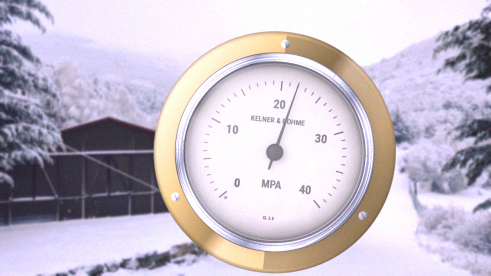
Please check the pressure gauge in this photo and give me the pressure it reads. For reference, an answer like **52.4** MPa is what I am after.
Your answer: **22** MPa
